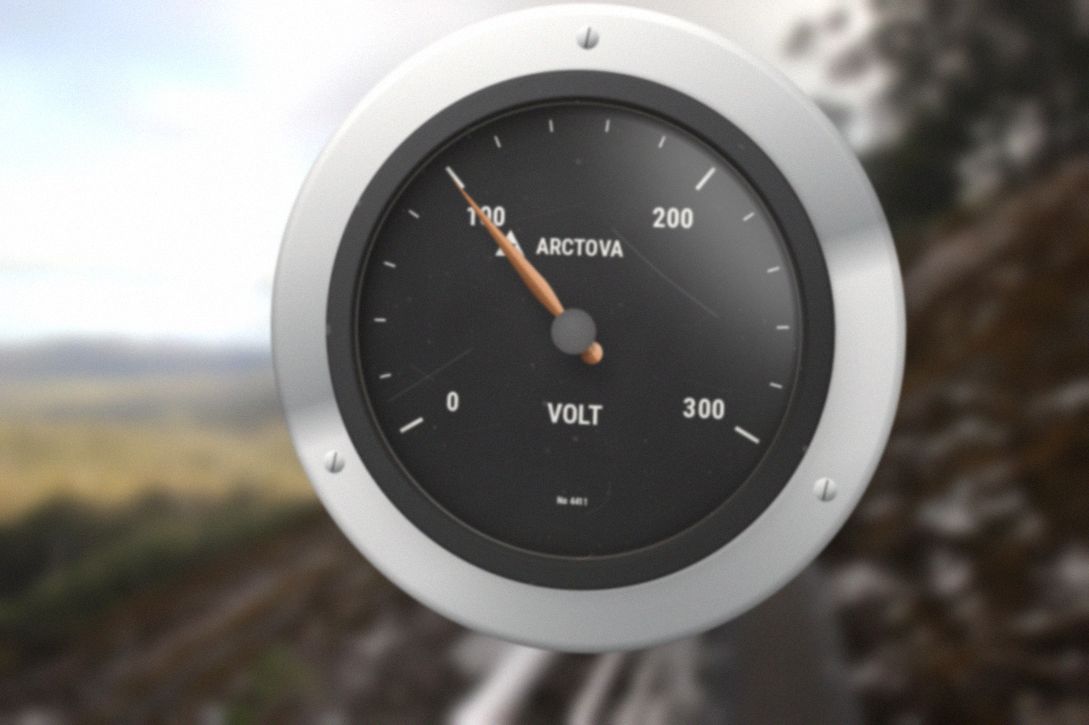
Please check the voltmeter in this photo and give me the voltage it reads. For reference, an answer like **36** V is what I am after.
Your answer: **100** V
